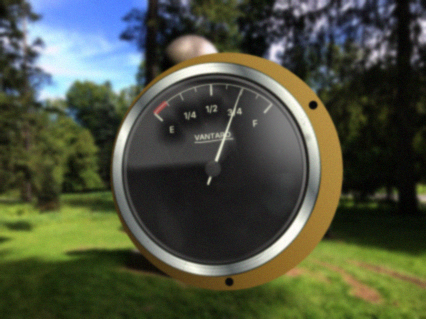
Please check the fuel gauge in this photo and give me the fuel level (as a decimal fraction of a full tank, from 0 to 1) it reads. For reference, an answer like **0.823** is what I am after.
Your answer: **0.75**
